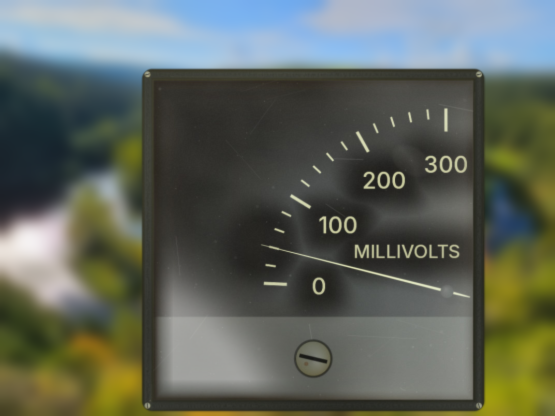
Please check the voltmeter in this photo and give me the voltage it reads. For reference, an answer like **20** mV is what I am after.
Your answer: **40** mV
